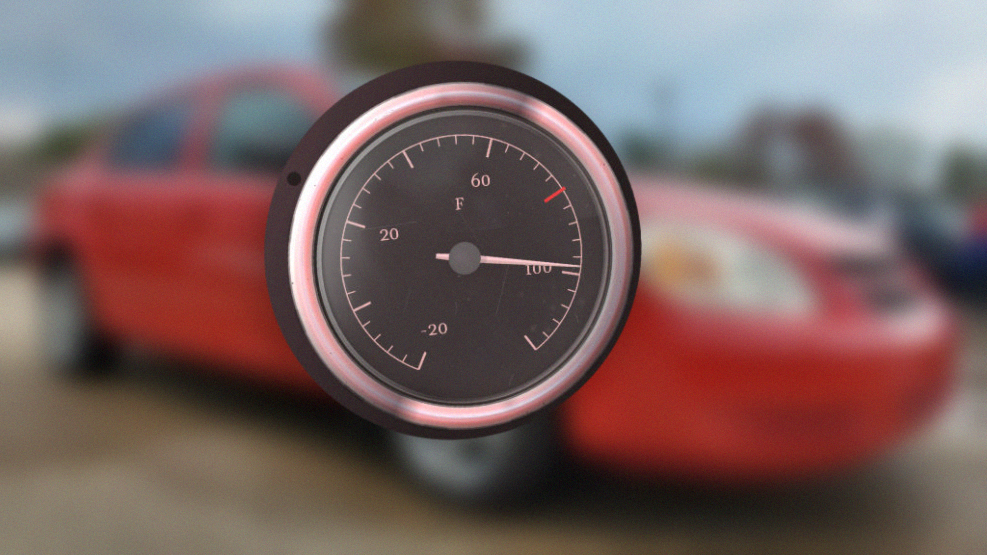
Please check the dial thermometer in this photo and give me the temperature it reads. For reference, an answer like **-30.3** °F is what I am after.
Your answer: **98** °F
